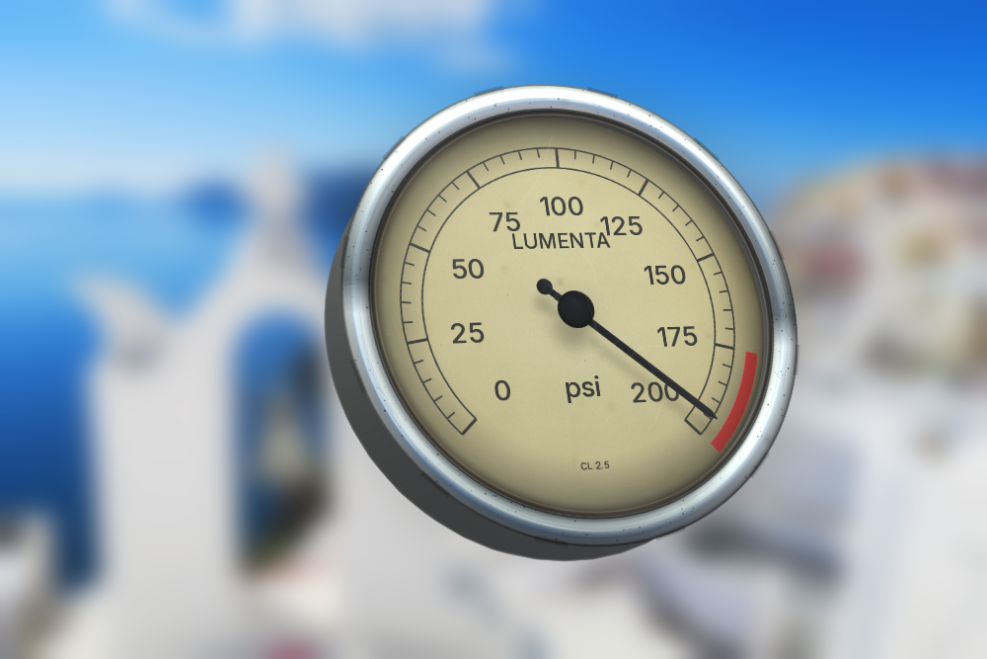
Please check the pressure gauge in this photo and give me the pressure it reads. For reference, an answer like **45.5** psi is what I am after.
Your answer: **195** psi
